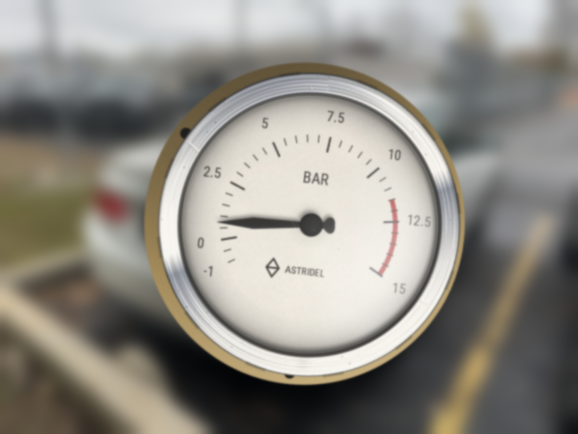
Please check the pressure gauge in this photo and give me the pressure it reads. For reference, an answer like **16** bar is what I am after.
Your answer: **0.75** bar
